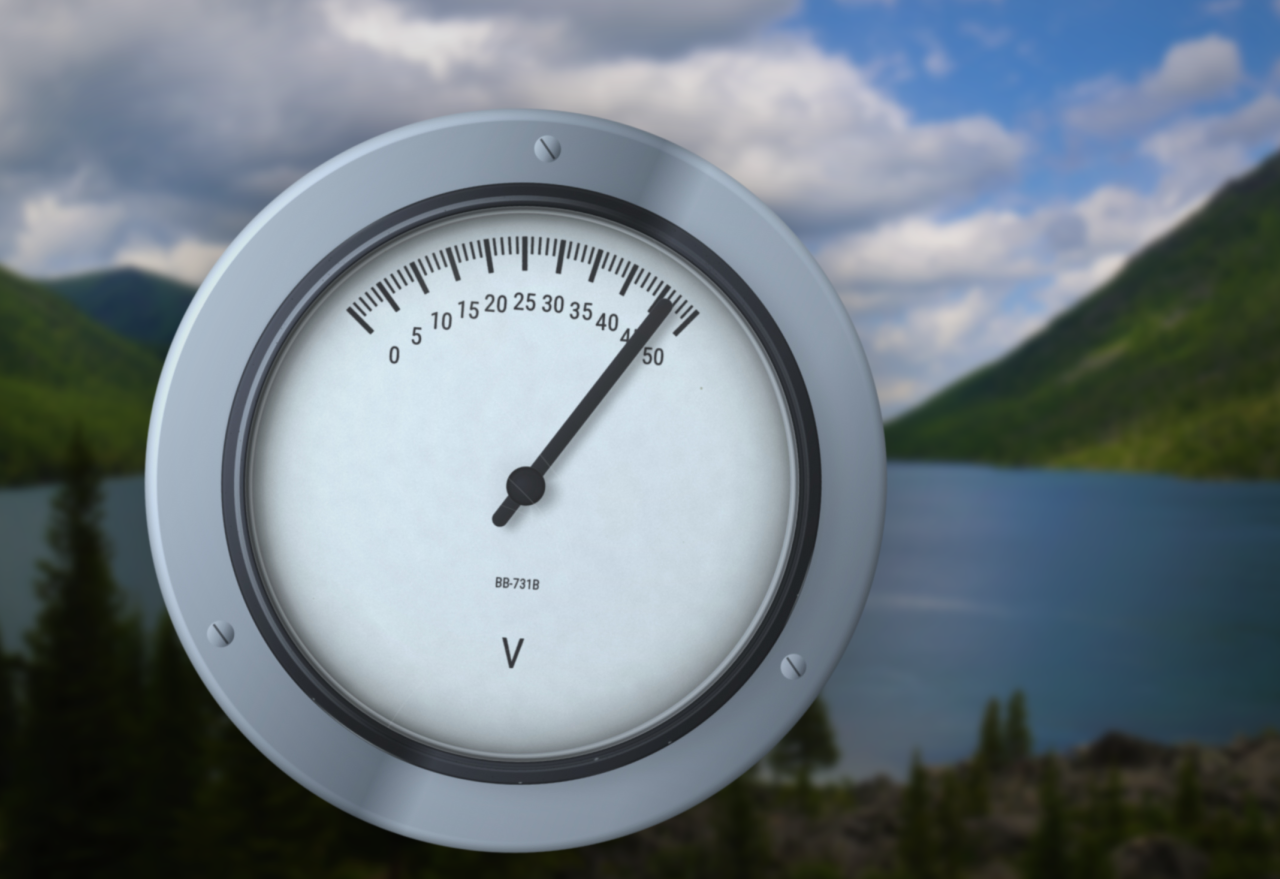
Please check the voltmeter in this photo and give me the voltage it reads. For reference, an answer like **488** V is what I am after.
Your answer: **46** V
